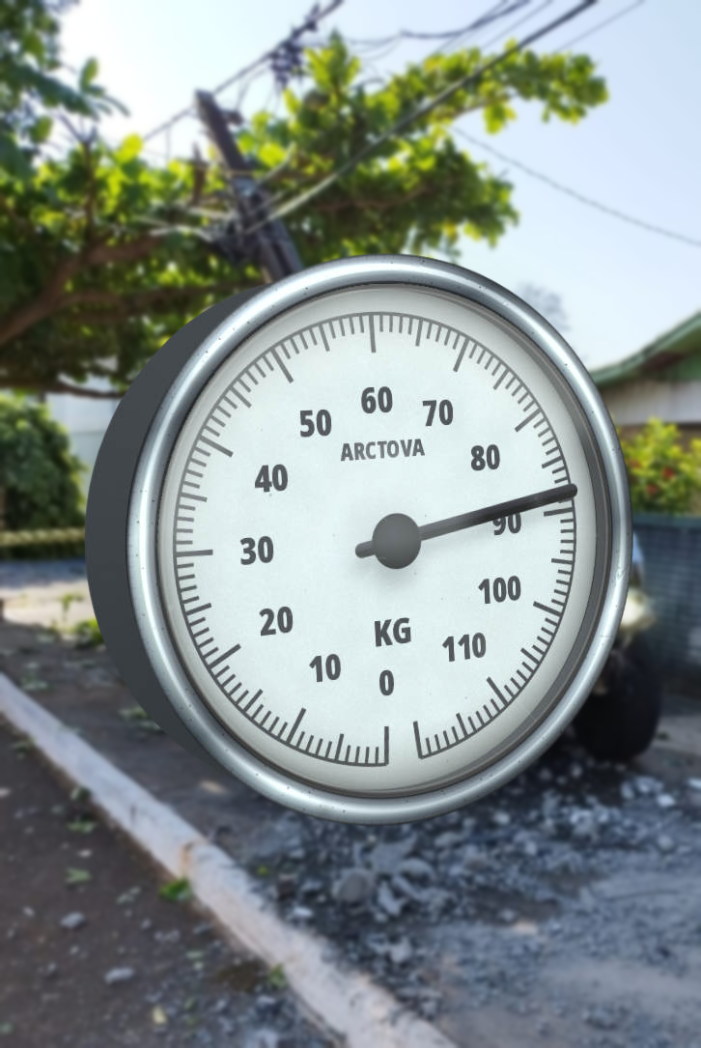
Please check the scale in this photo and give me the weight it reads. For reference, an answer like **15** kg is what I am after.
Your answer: **88** kg
